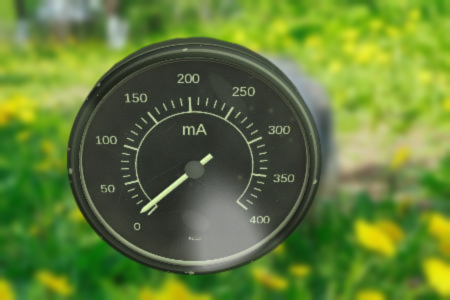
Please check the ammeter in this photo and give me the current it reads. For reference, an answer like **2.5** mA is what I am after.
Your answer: **10** mA
